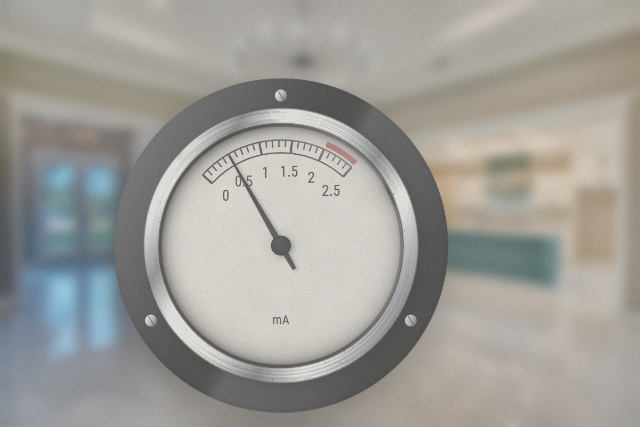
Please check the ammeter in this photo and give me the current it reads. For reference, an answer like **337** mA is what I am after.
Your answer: **0.5** mA
